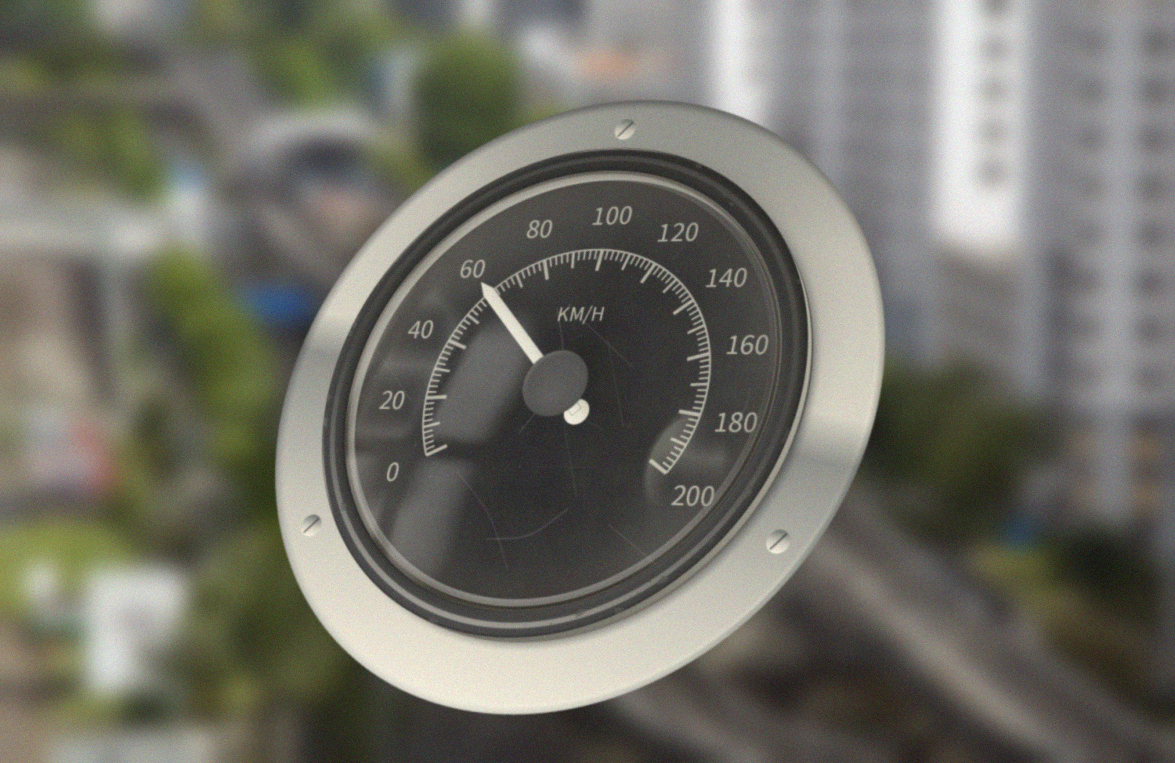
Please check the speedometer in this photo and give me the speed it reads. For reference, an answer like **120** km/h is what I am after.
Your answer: **60** km/h
